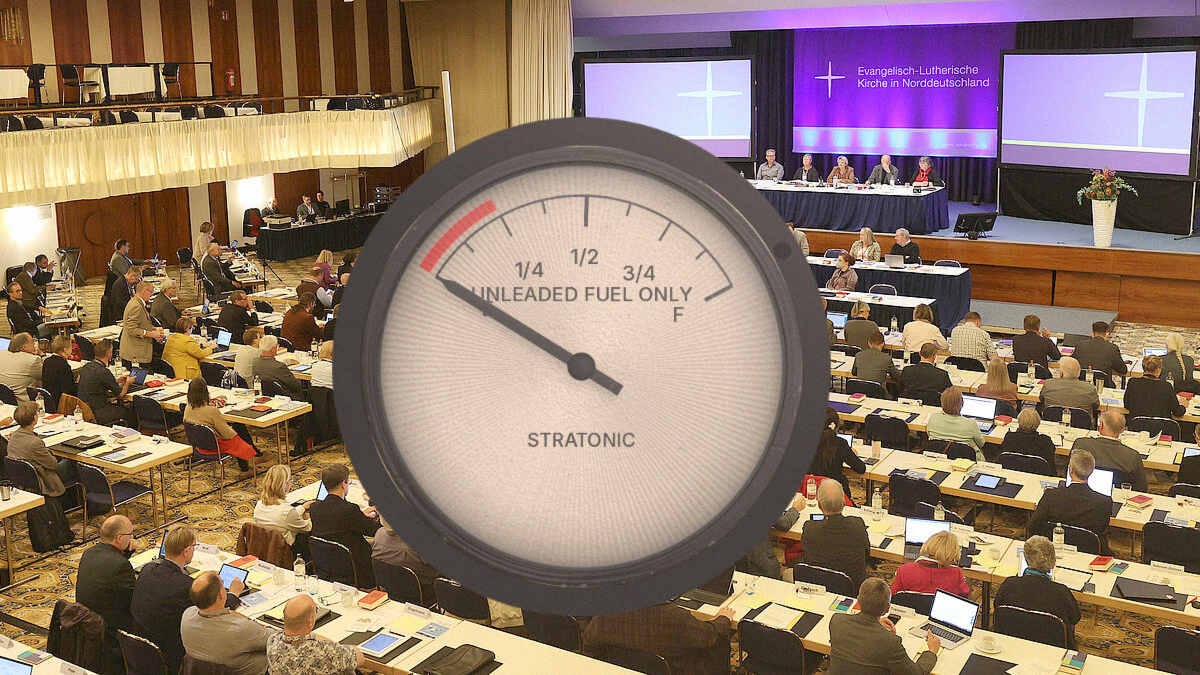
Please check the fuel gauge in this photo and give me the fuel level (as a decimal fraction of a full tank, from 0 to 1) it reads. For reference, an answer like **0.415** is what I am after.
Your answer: **0**
